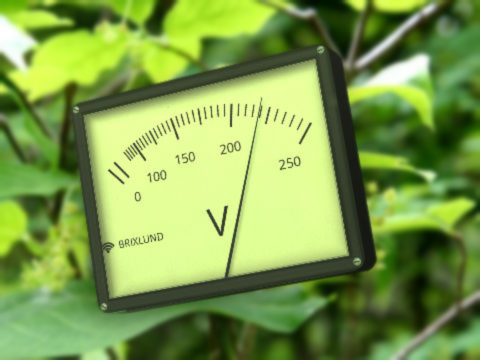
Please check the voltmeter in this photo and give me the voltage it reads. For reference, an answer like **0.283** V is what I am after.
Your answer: **220** V
